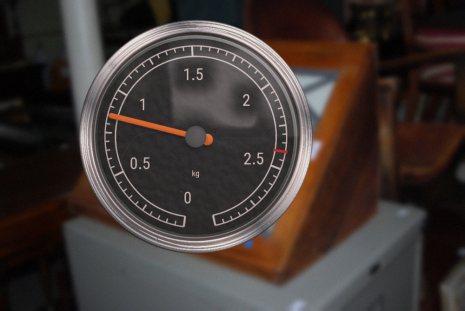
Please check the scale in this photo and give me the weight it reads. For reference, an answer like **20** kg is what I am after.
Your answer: **0.85** kg
